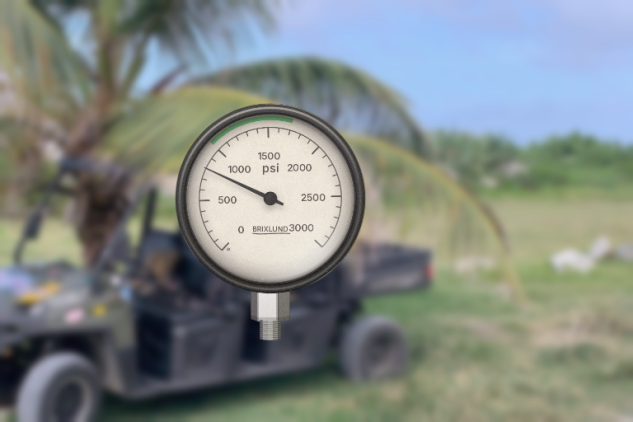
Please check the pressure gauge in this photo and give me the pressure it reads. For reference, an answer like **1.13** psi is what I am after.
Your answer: **800** psi
